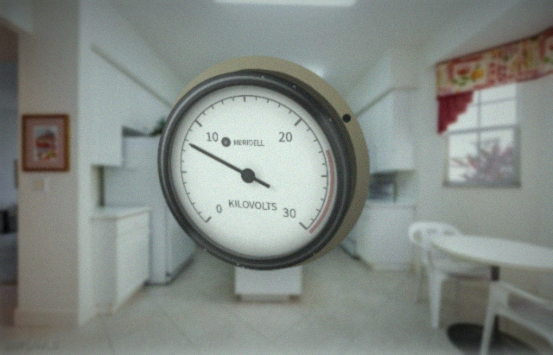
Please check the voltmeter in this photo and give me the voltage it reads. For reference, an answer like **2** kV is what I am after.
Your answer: **8** kV
